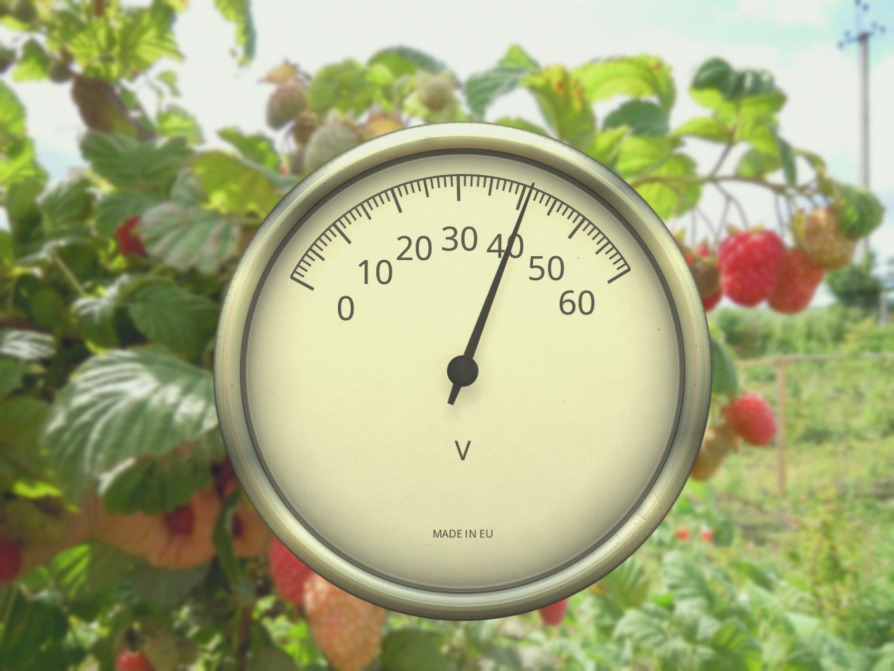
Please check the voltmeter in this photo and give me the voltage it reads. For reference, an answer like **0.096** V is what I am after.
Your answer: **41** V
